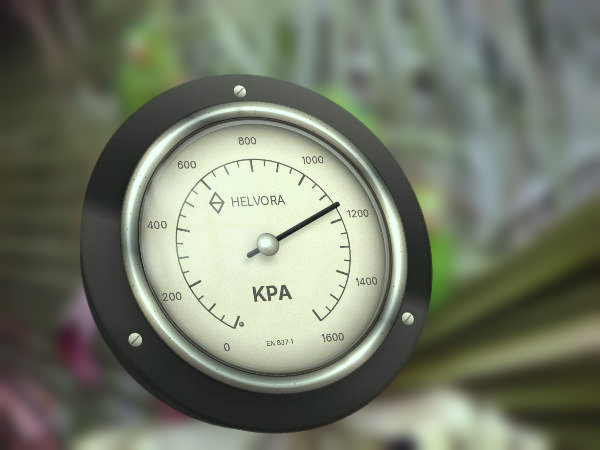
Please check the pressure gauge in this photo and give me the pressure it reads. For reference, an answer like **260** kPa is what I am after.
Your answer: **1150** kPa
